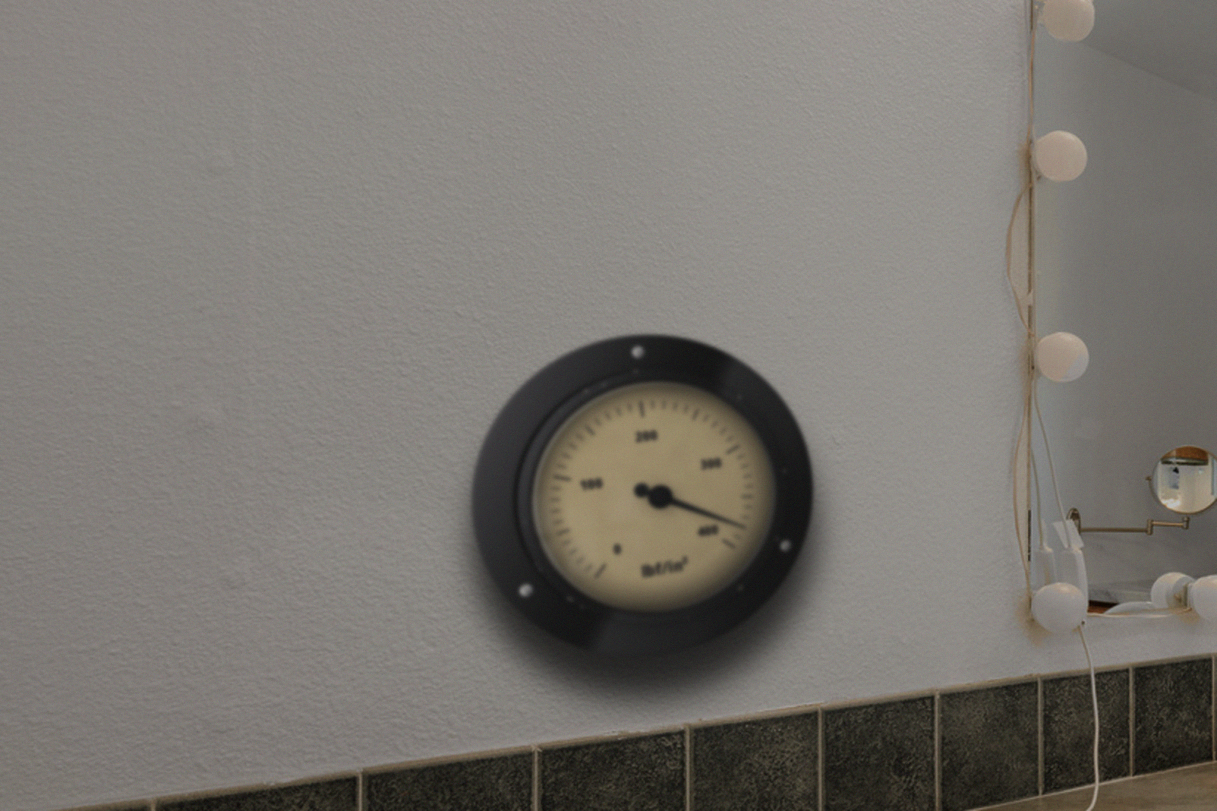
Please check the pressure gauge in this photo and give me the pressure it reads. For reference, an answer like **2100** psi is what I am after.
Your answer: **380** psi
